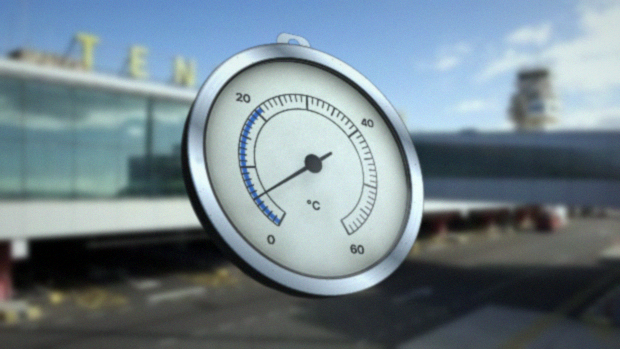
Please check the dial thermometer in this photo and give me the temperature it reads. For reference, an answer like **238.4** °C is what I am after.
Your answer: **5** °C
